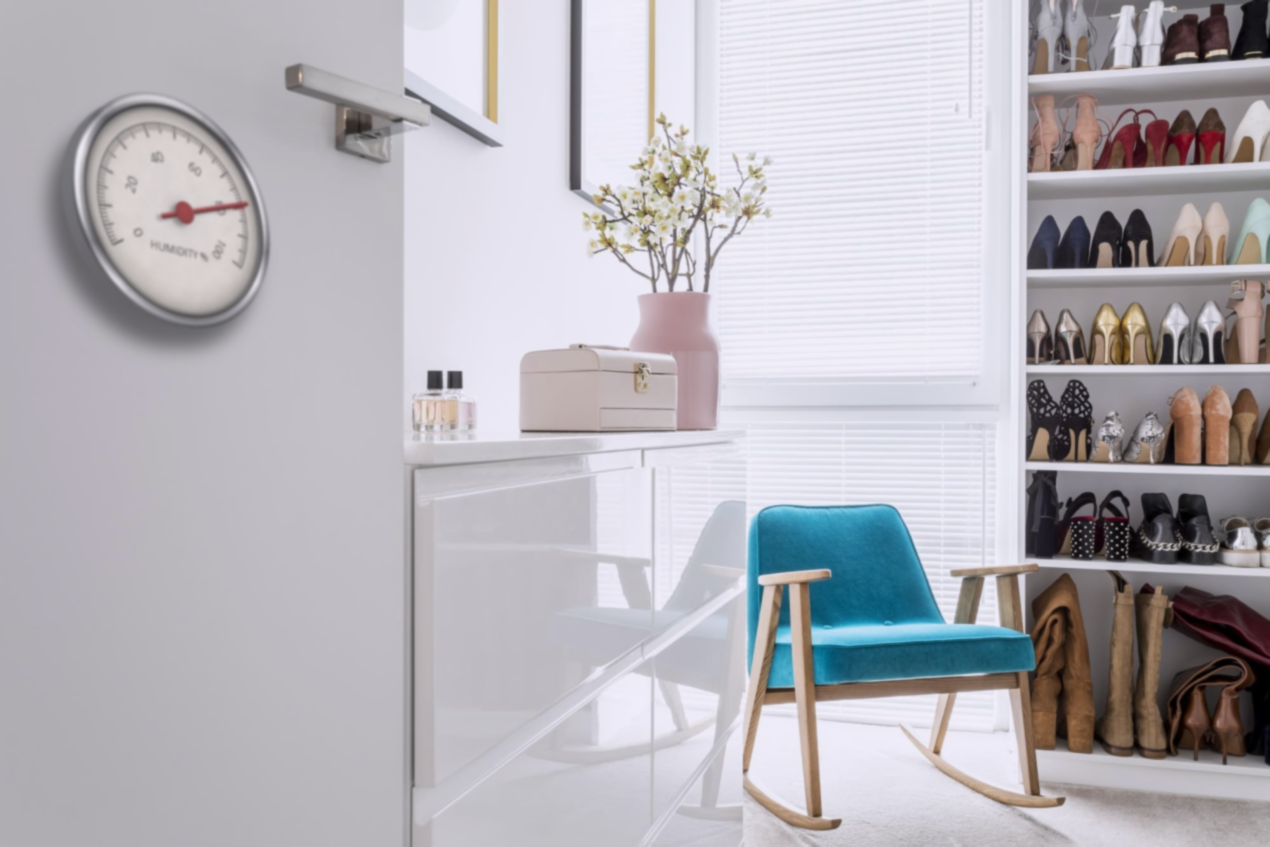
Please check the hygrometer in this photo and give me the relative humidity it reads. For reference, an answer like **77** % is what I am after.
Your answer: **80** %
